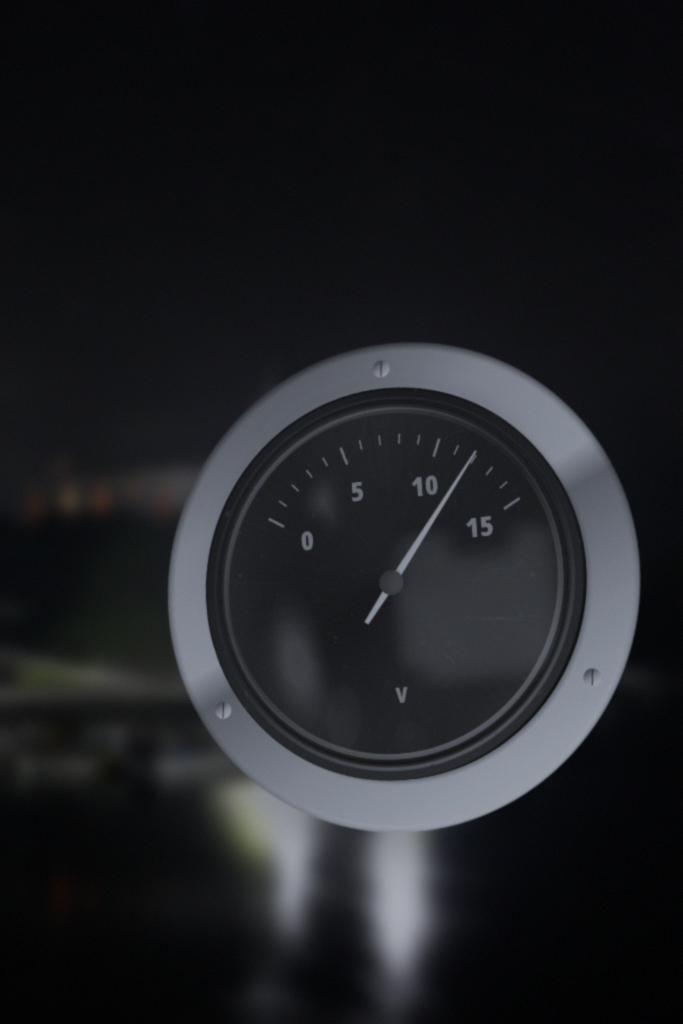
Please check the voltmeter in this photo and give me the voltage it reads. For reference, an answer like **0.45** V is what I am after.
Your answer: **12** V
